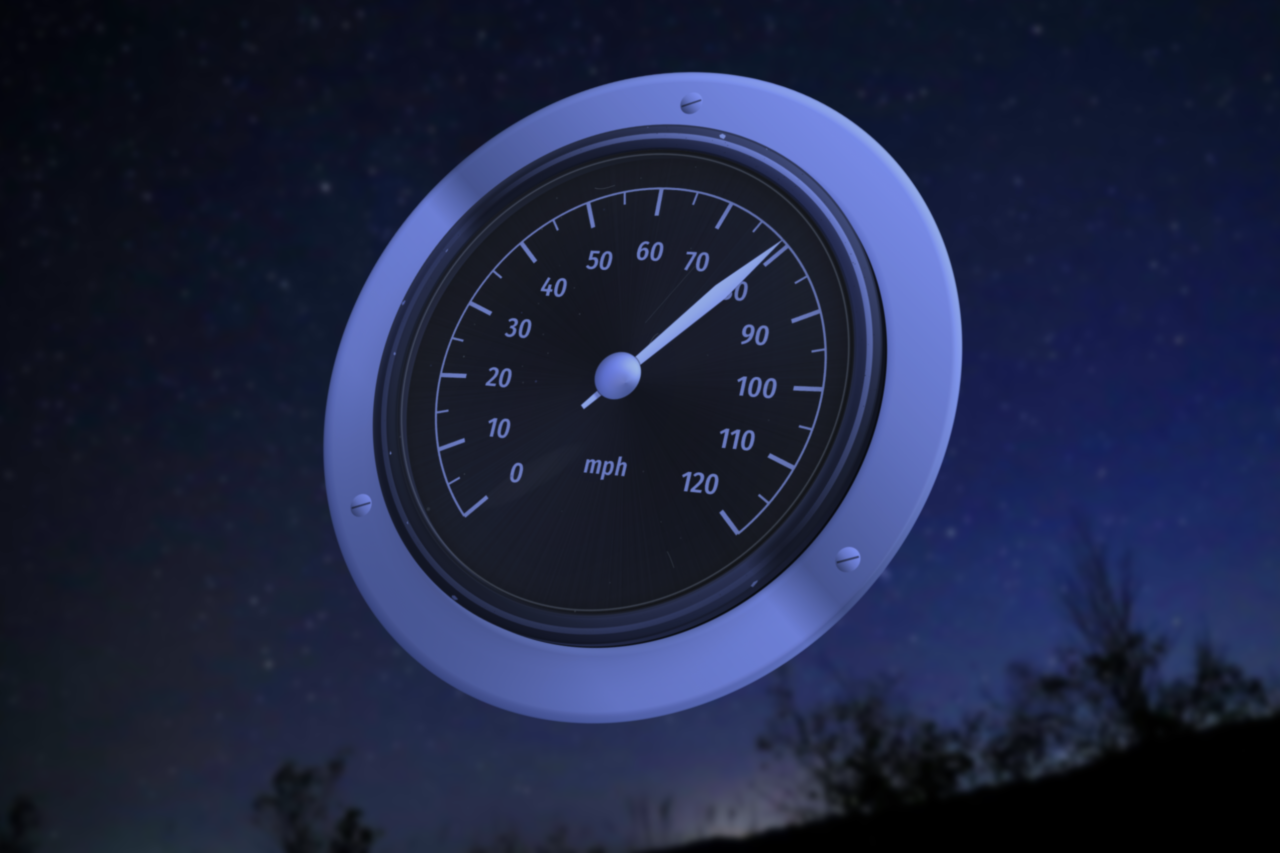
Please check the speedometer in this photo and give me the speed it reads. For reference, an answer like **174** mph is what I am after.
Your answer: **80** mph
